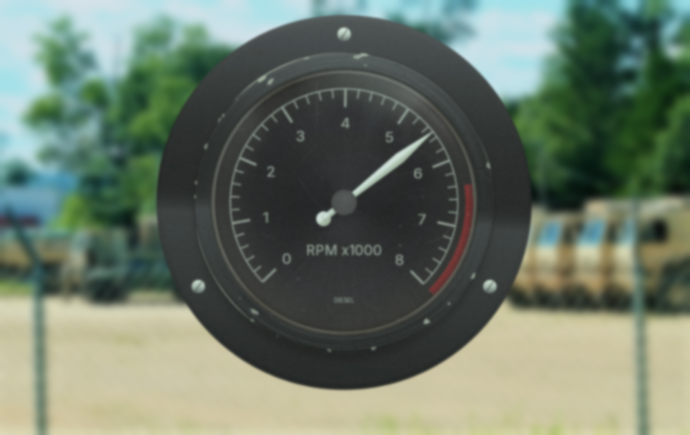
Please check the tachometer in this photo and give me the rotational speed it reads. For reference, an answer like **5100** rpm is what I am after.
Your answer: **5500** rpm
